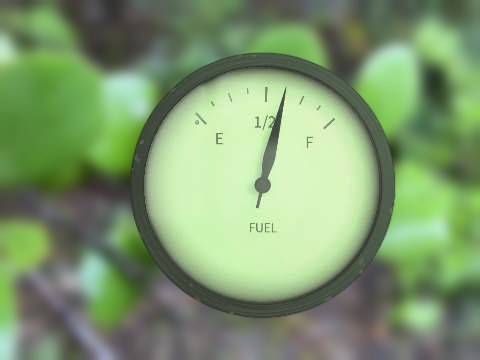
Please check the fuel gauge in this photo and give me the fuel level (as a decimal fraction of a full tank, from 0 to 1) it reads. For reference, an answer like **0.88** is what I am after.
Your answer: **0.625**
